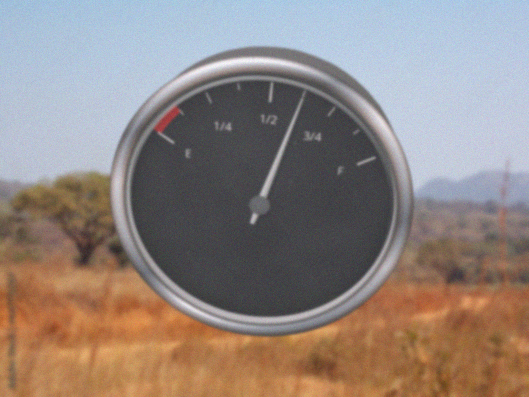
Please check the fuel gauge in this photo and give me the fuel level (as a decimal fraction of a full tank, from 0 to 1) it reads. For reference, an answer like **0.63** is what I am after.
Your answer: **0.625**
